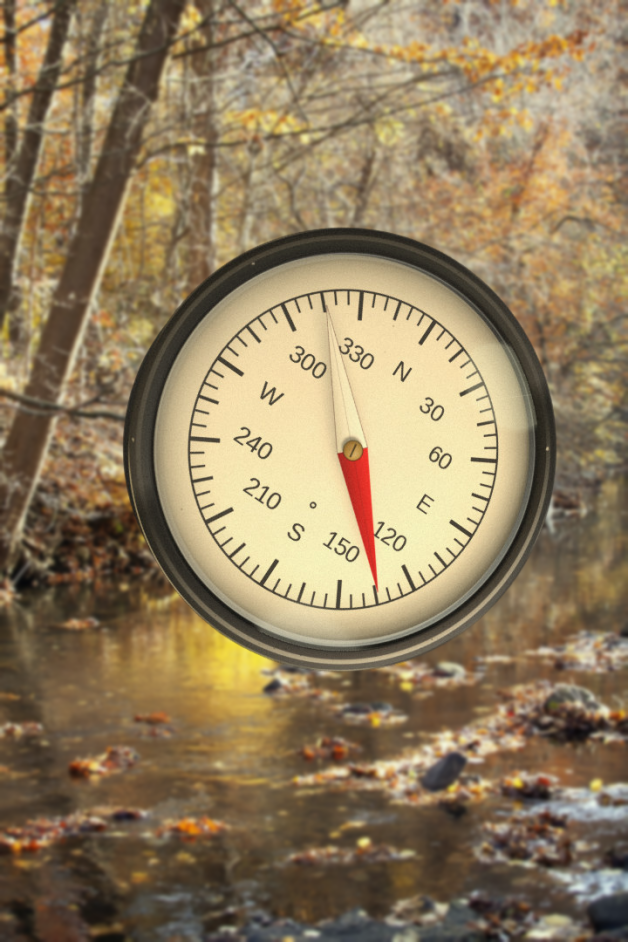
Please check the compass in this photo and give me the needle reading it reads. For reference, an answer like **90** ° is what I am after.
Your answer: **135** °
